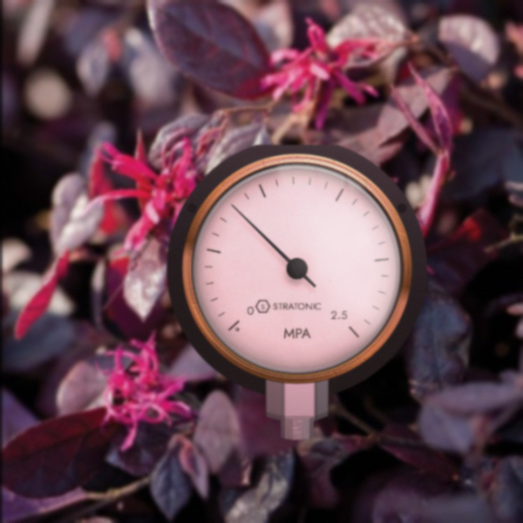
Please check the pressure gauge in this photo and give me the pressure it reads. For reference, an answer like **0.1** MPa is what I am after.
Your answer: **0.8** MPa
